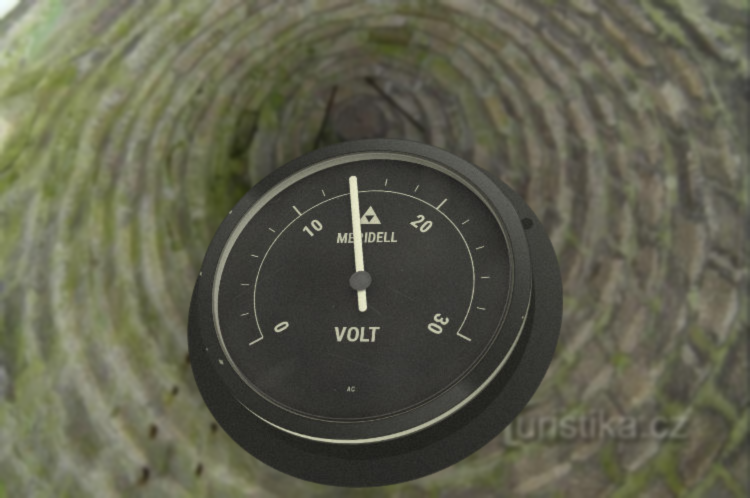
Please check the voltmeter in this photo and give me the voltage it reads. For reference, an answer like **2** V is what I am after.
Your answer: **14** V
